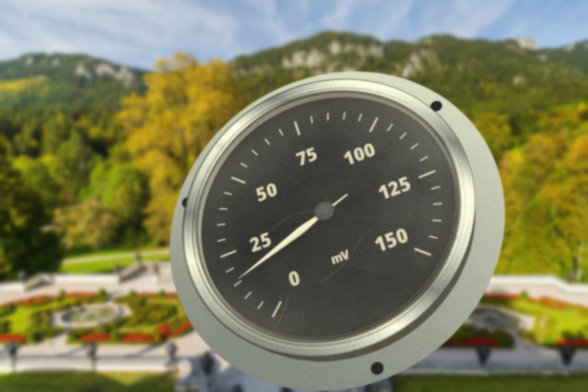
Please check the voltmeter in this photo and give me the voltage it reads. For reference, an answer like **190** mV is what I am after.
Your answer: **15** mV
